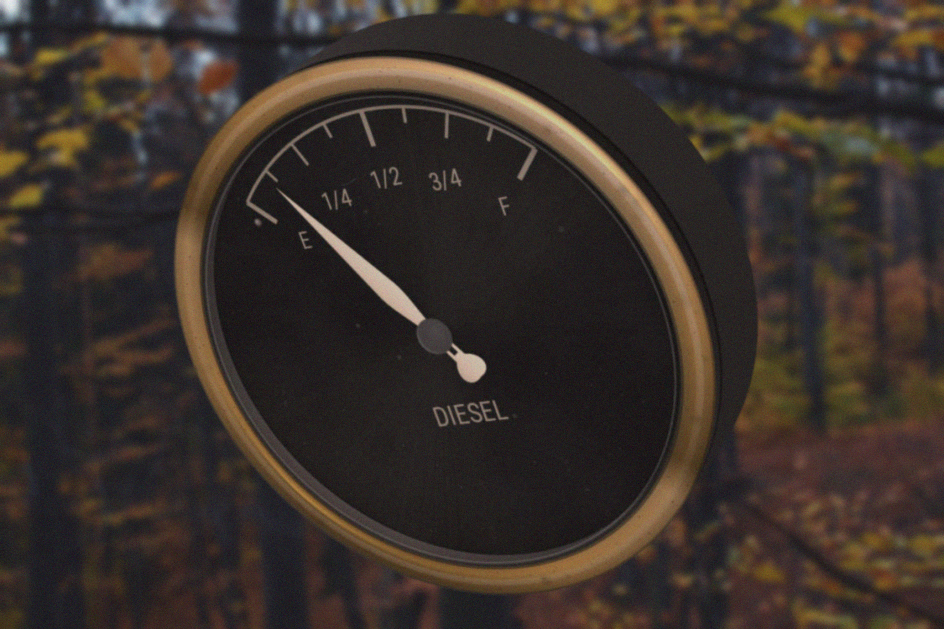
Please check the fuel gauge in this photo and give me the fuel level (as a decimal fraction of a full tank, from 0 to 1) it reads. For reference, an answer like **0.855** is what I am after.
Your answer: **0.125**
